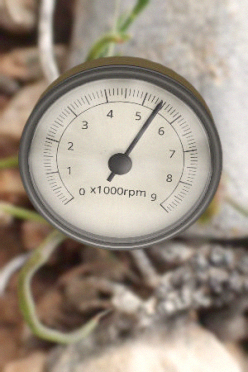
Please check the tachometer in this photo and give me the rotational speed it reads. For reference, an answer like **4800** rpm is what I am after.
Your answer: **5400** rpm
